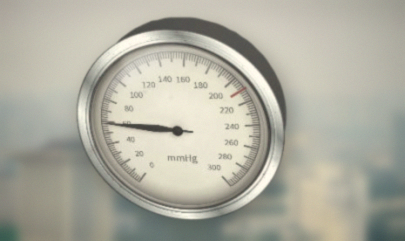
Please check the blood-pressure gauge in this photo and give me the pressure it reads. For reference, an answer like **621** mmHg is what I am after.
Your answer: **60** mmHg
